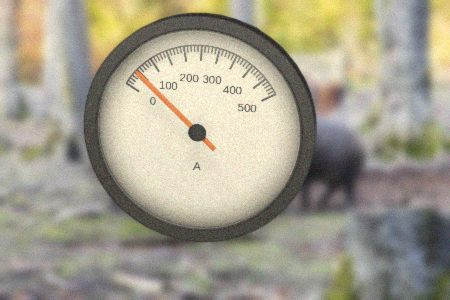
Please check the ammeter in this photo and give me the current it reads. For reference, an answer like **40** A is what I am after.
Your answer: **50** A
